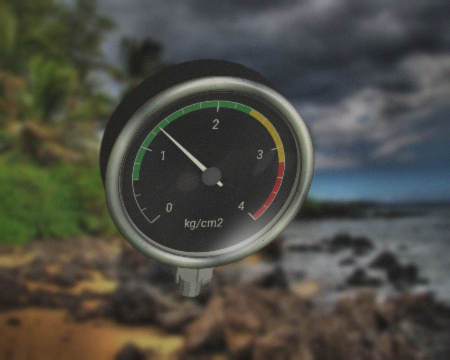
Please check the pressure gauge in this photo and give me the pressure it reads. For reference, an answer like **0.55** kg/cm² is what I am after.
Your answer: **1.3** kg/cm²
